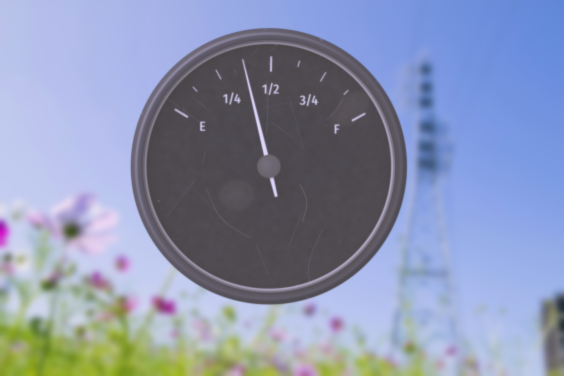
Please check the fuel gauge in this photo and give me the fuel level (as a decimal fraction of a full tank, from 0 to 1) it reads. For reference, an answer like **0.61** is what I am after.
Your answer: **0.375**
